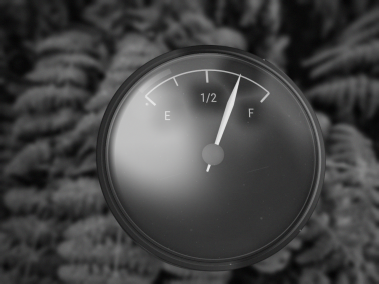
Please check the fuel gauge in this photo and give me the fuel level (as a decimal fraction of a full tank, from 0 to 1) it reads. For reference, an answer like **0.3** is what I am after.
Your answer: **0.75**
